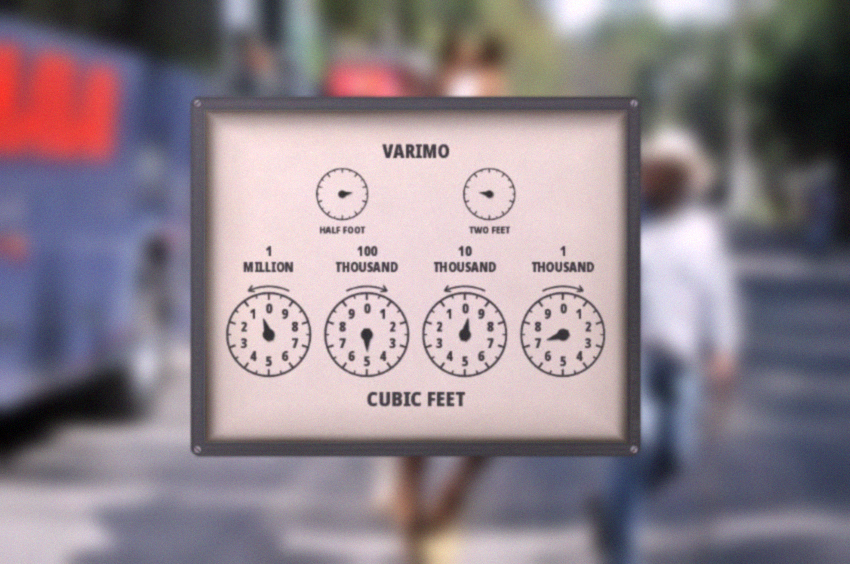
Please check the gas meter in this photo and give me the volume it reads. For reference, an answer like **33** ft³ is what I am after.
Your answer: **49700** ft³
